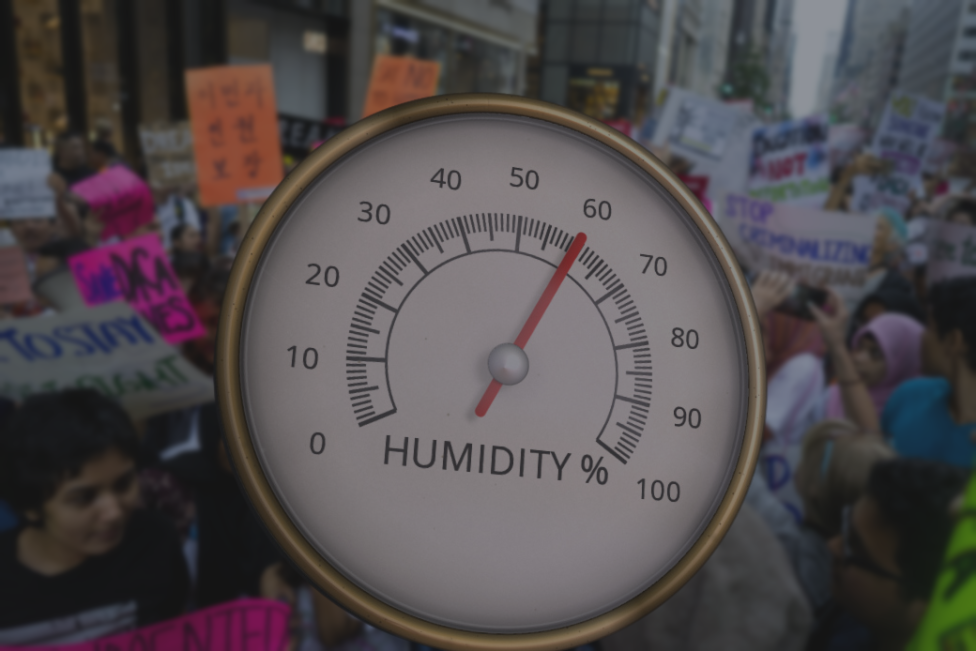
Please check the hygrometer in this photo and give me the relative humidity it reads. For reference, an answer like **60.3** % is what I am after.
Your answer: **60** %
